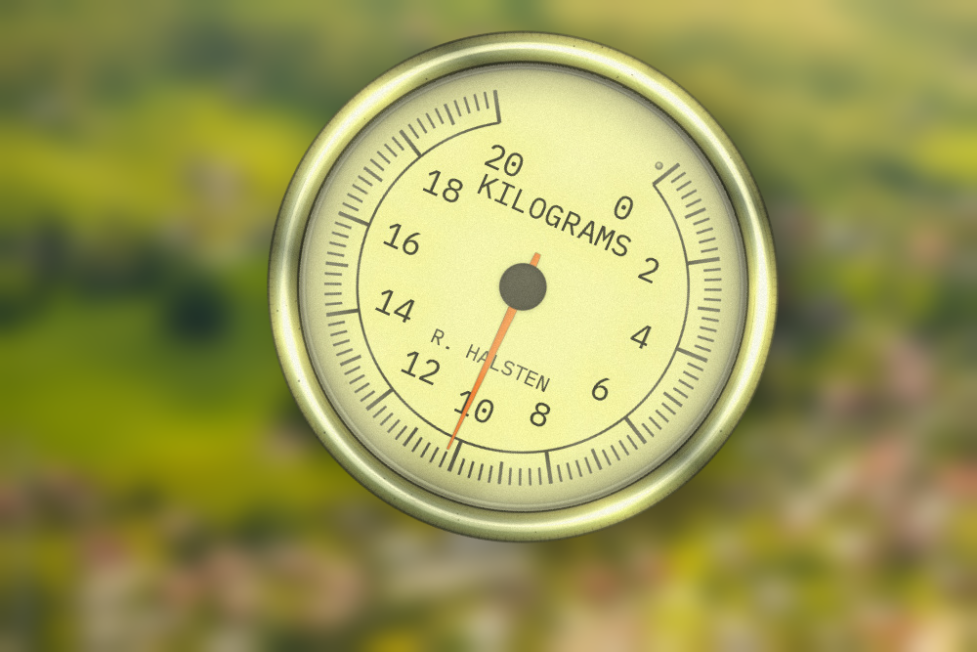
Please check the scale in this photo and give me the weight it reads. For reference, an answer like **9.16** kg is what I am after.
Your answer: **10.2** kg
